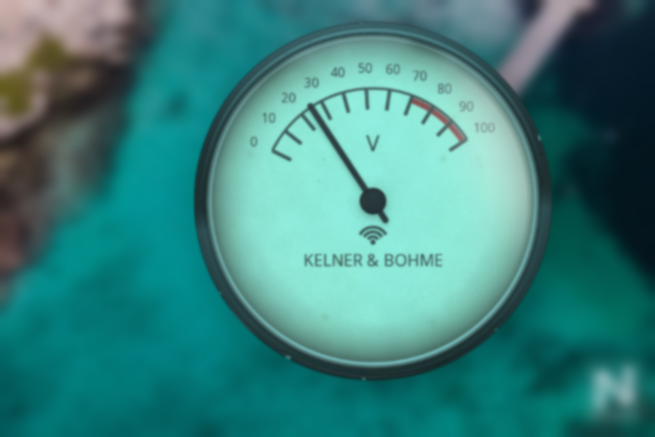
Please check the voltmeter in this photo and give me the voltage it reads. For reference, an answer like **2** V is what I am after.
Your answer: **25** V
